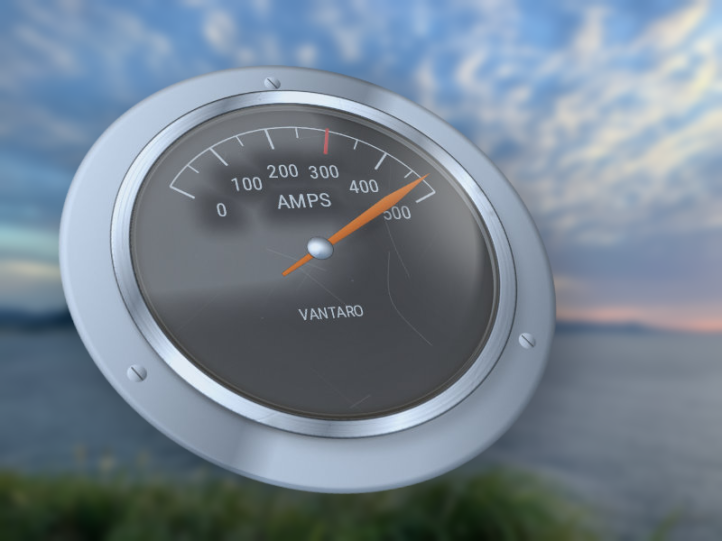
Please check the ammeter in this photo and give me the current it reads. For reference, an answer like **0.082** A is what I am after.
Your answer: **475** A
